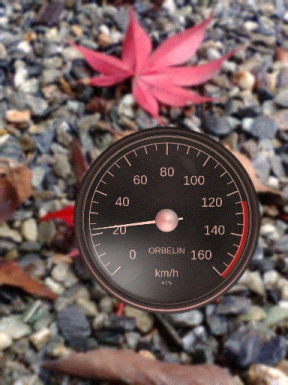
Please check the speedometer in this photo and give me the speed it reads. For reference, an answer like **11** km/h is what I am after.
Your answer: **22.5** km/h
